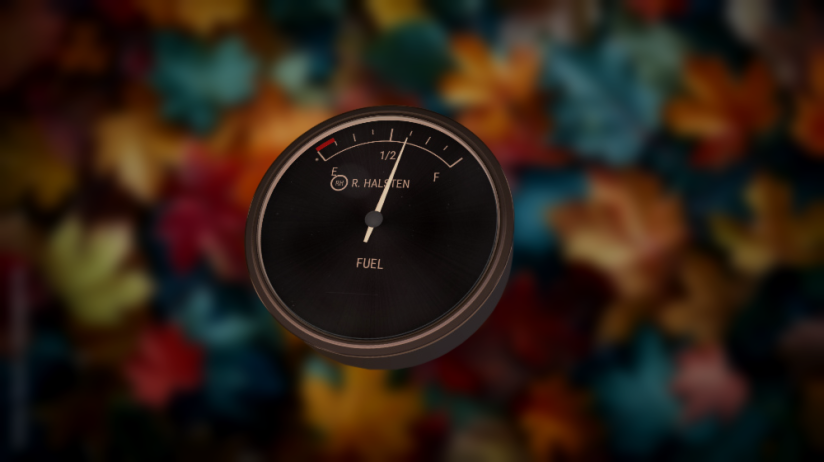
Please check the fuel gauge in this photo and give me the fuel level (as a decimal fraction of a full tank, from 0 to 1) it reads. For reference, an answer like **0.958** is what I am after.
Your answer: **0.625**
